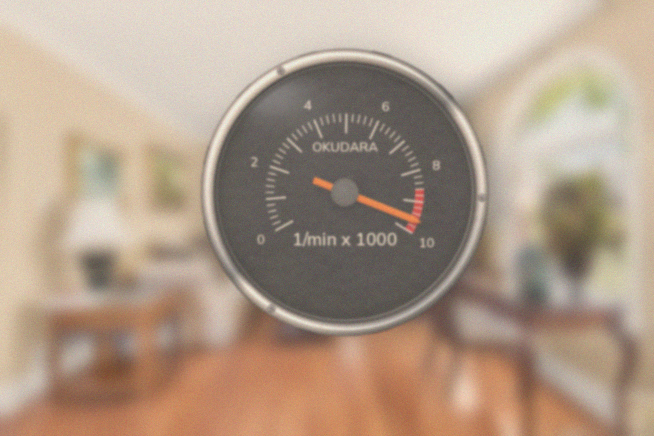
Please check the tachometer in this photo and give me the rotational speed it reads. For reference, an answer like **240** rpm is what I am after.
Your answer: **9600** rpm
